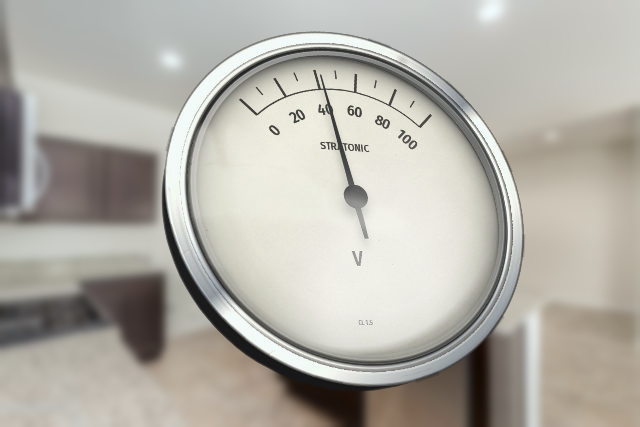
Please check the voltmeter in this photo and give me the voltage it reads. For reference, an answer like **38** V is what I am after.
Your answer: **40** V
